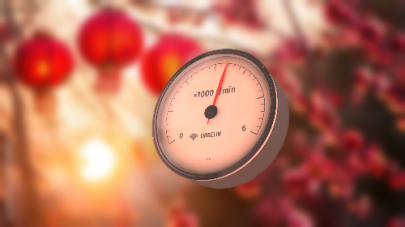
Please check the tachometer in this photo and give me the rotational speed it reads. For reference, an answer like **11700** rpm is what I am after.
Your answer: **3400** rpm
